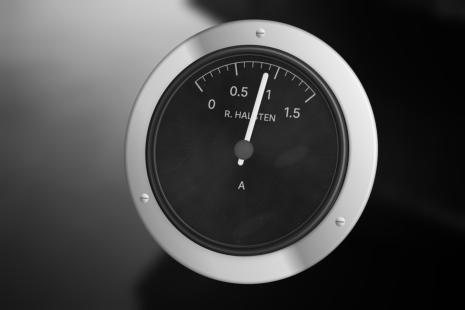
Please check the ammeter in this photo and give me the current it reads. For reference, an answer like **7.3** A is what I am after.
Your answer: **0.9** A
